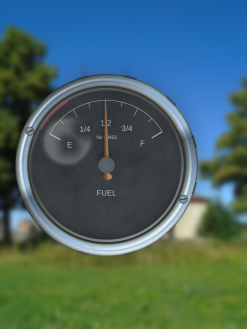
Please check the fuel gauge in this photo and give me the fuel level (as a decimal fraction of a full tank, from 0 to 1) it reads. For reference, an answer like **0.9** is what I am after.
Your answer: **0.5**
